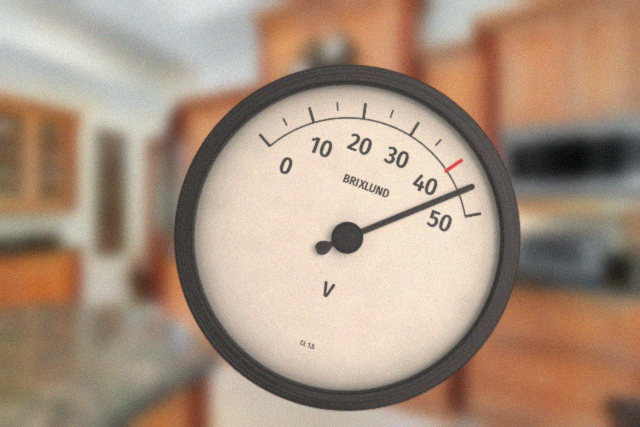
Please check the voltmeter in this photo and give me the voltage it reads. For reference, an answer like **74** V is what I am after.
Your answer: **45** V
